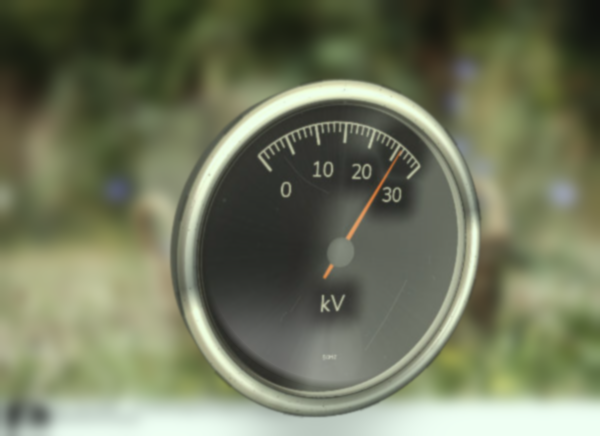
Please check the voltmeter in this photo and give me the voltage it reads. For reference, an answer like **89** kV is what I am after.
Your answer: **25** kV
